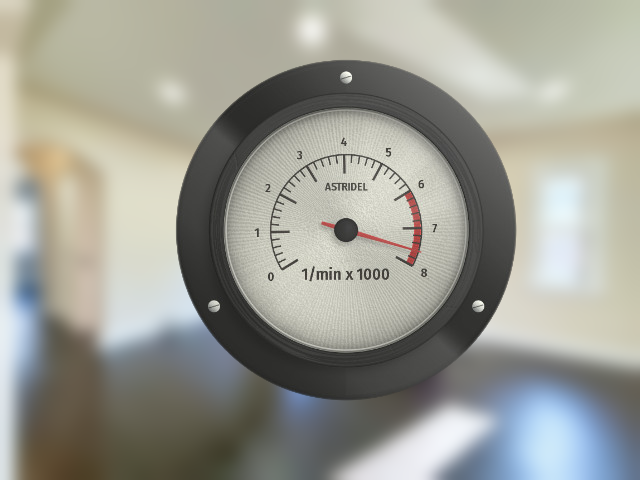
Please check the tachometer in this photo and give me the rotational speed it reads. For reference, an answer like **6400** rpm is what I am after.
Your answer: **7600** rpm
